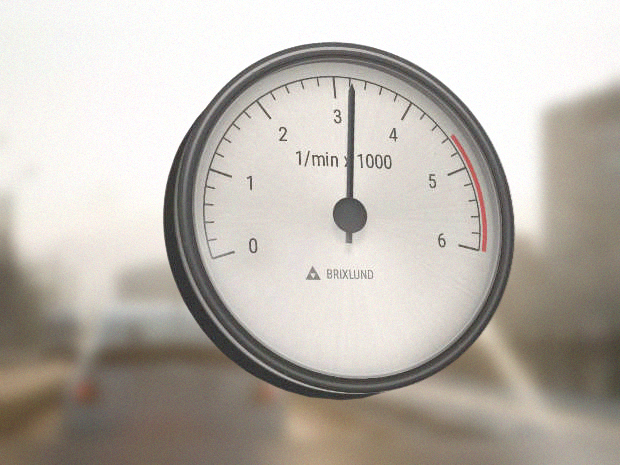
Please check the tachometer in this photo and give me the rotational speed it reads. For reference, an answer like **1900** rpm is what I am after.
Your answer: **3200** rpm
